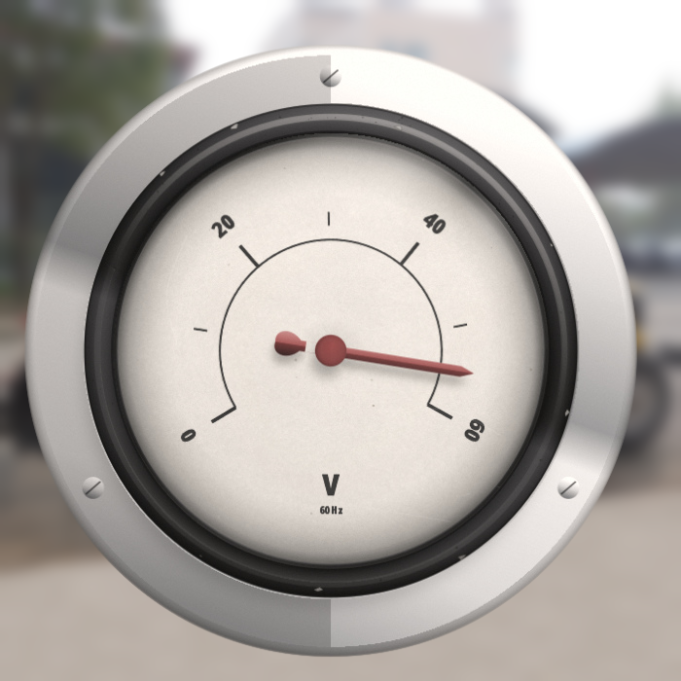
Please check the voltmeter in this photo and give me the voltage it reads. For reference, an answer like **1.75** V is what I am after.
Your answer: **55** V
